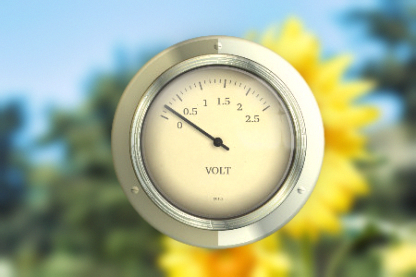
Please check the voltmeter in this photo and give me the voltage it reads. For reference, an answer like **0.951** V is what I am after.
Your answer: **0.2** V
